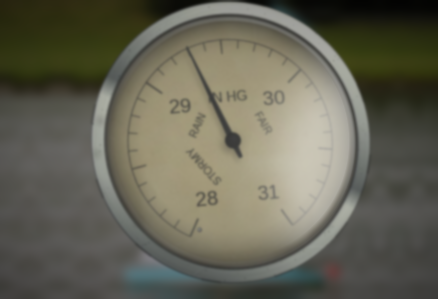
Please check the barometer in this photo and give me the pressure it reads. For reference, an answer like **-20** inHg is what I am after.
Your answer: **29.3** inHg
